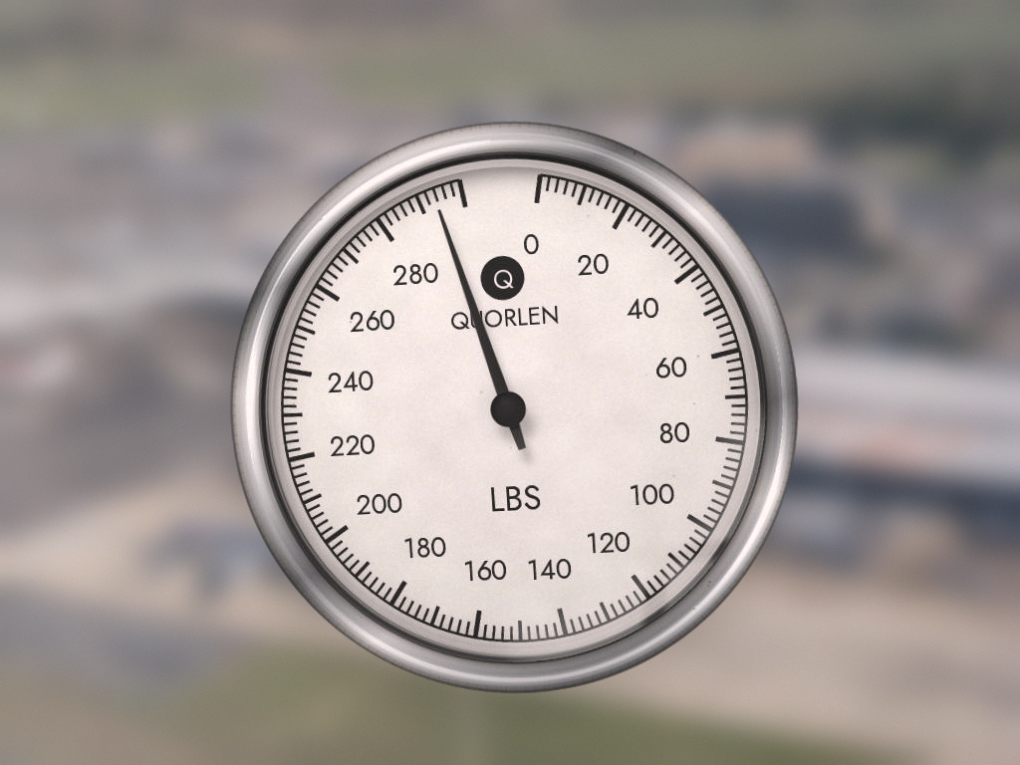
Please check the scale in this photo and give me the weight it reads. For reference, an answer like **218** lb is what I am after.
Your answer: **294** lb
